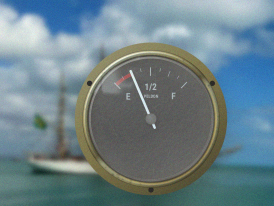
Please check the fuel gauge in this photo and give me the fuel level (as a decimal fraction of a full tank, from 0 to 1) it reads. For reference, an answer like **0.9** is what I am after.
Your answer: **0.25**
